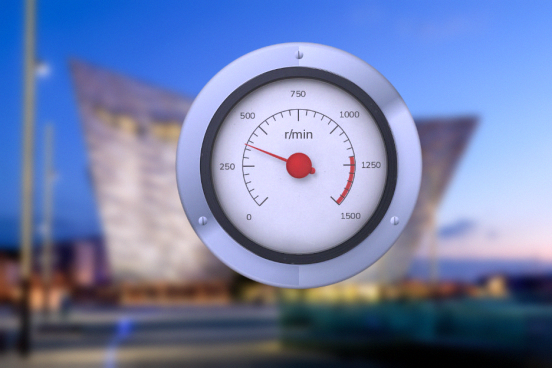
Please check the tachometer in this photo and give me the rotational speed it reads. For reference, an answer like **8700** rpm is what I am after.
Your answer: **375** rpm
